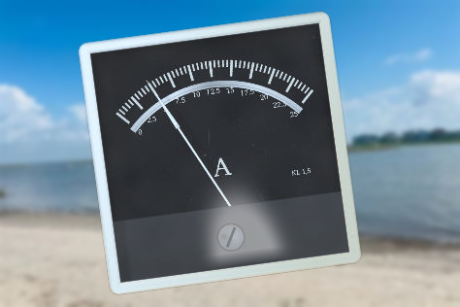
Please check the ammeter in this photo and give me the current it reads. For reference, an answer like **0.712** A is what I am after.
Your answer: **5** A
